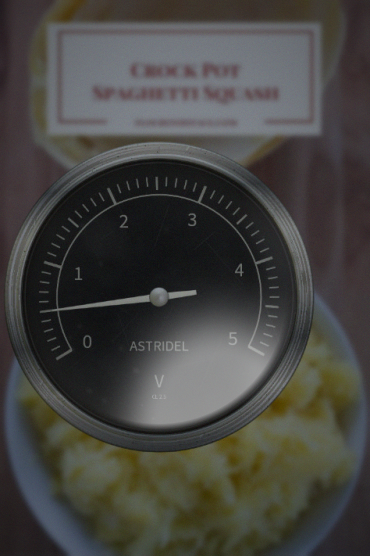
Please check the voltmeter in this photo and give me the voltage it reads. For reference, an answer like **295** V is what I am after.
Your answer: **0.5** V
